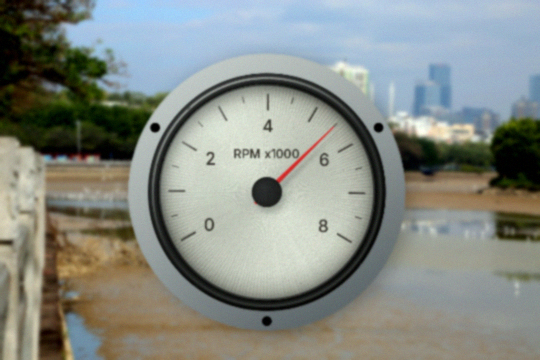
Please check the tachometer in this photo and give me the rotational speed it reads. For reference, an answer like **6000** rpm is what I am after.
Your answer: **5500** rpm
